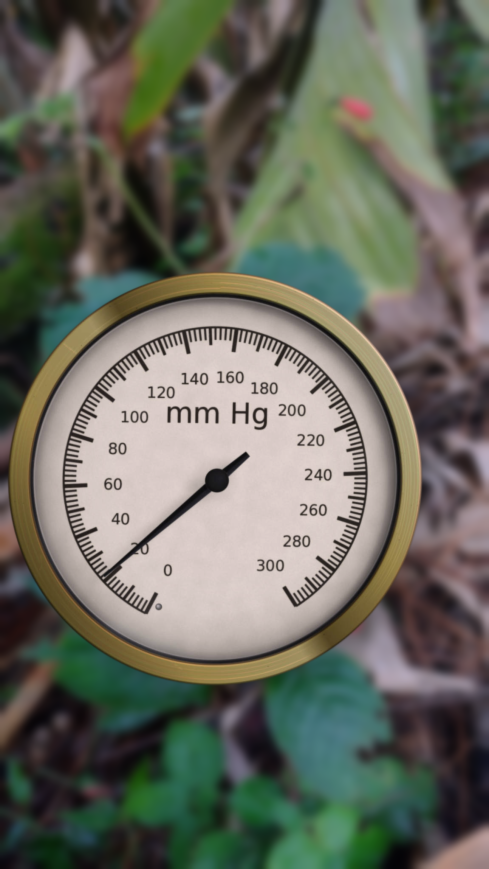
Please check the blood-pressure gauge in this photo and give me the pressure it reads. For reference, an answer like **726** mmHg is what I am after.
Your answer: **22** mmHg
